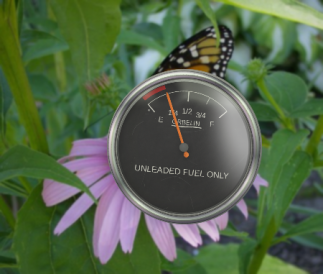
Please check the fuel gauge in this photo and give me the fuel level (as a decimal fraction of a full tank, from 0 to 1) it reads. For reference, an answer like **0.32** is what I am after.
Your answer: **0.25**
